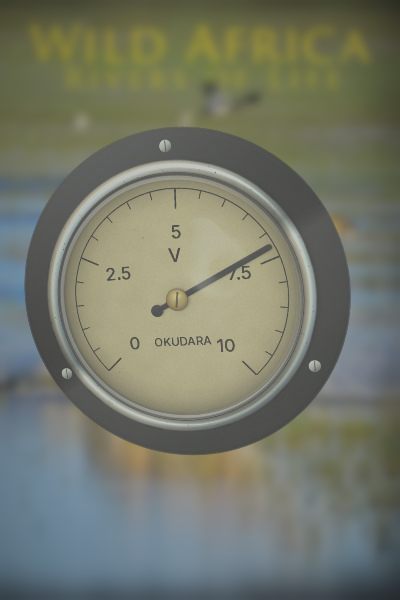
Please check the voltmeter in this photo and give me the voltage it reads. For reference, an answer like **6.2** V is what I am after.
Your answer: **7.25** V
